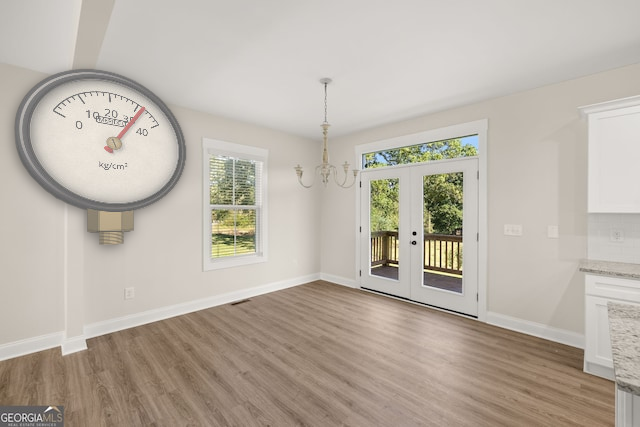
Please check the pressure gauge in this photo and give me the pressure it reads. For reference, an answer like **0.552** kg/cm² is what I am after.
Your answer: **32** kg/cm²
